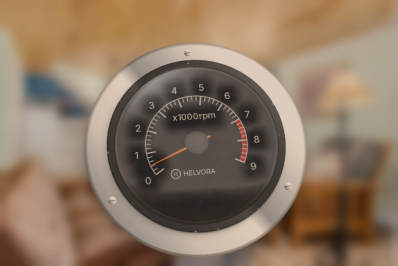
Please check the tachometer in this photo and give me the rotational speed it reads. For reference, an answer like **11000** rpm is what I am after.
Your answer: **400** rpm
